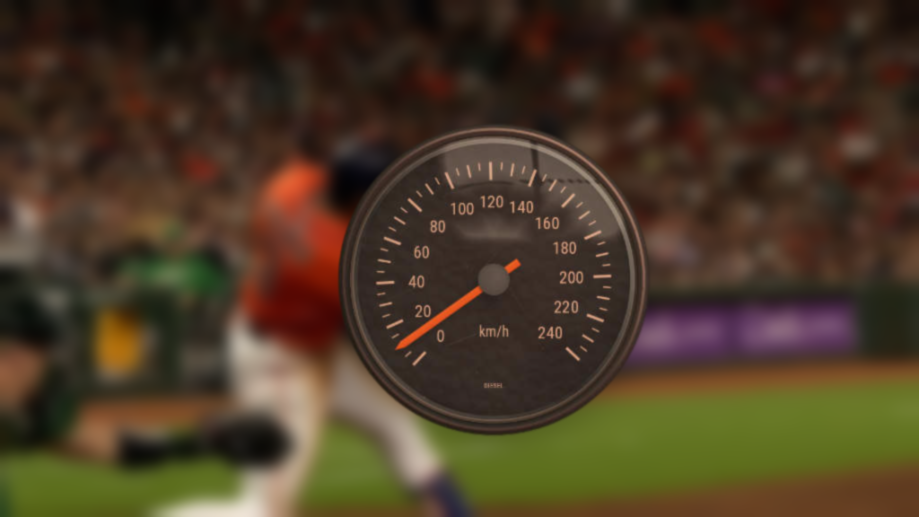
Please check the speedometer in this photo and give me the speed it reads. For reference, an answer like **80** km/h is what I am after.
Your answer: **10** km/h
